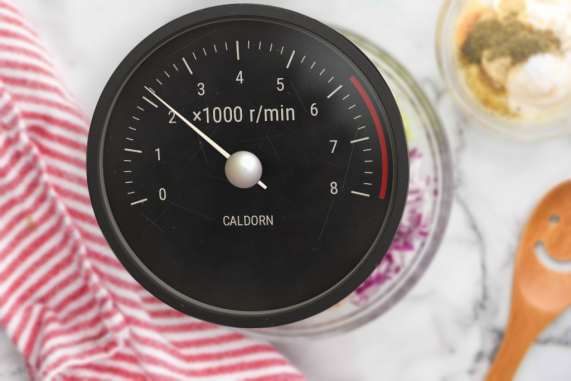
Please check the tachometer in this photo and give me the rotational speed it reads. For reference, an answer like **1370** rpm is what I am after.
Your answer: **2200** rpm
